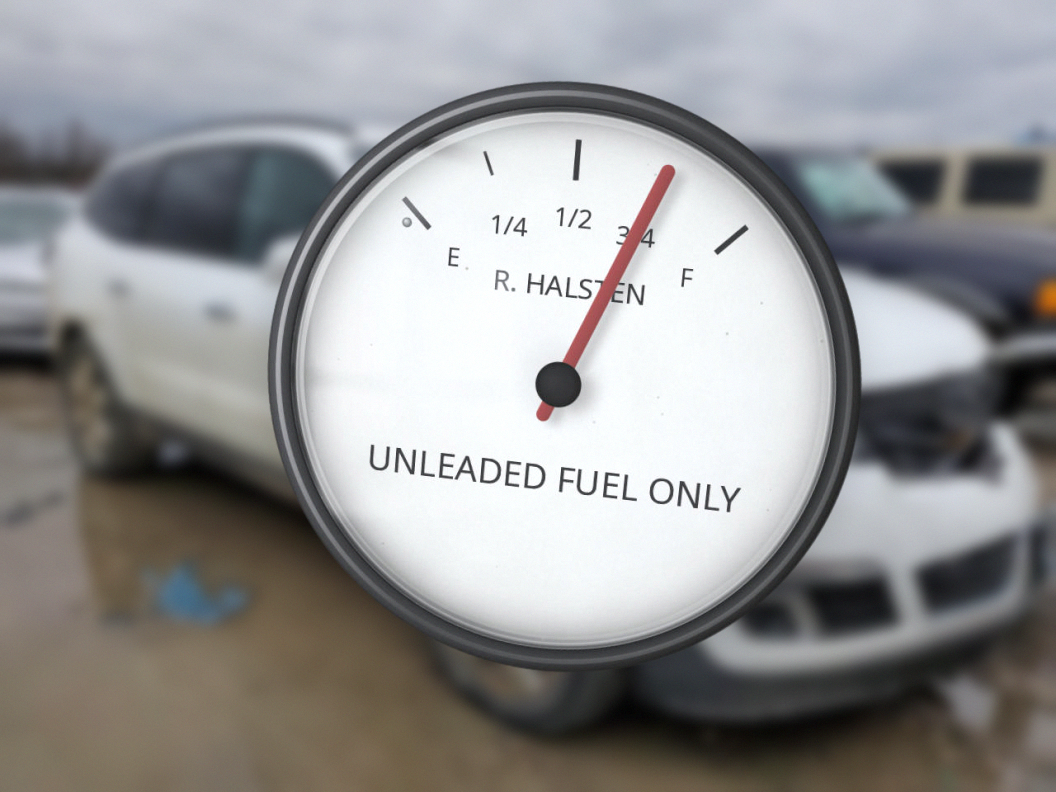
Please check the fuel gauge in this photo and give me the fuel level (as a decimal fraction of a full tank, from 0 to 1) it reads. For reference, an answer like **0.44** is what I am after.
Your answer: **0.75**
